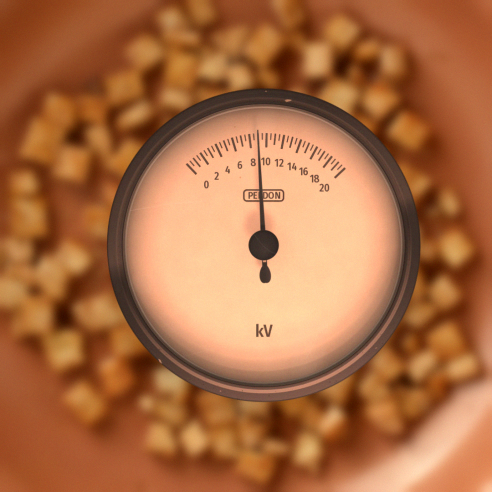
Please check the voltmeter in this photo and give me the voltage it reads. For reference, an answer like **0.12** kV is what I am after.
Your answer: **9** kV
